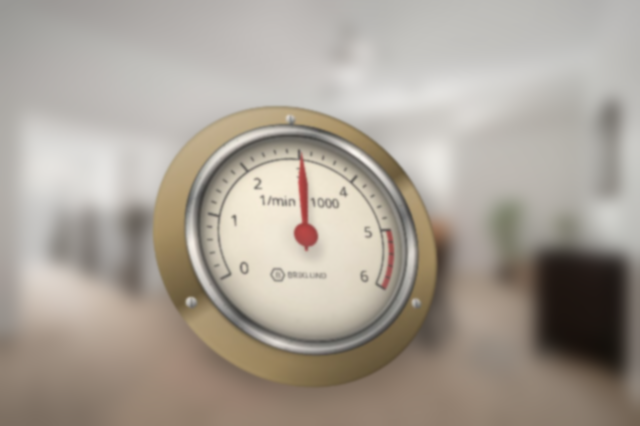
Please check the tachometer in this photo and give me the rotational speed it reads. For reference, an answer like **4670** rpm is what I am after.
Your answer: **3000** rpm
